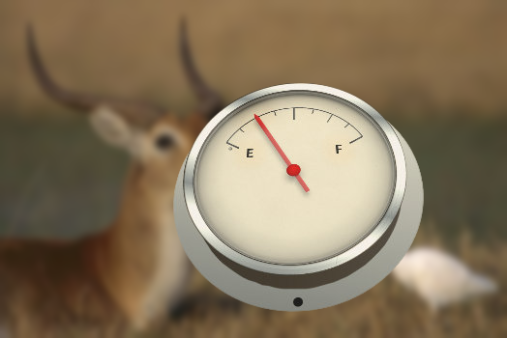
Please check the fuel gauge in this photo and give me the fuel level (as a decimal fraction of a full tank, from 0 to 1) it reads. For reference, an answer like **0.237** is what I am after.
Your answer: **0.25**
